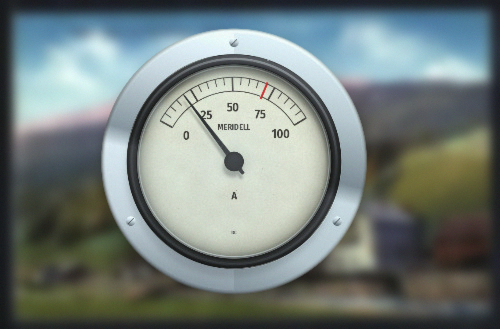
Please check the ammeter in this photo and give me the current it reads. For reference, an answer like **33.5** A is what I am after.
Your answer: **20** A
